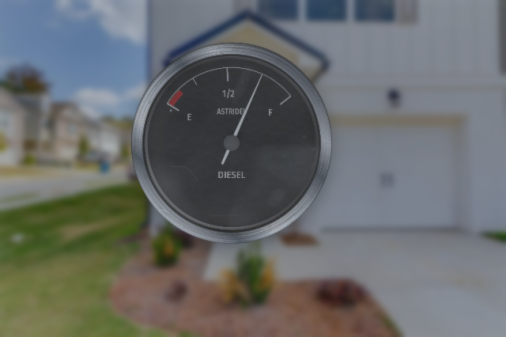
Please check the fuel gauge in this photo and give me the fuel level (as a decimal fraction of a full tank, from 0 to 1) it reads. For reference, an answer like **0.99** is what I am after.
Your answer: **0.75**
